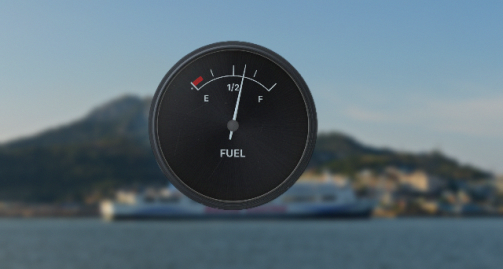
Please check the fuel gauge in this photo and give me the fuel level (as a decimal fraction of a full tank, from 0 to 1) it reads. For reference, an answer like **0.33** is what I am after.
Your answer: **0.625**
